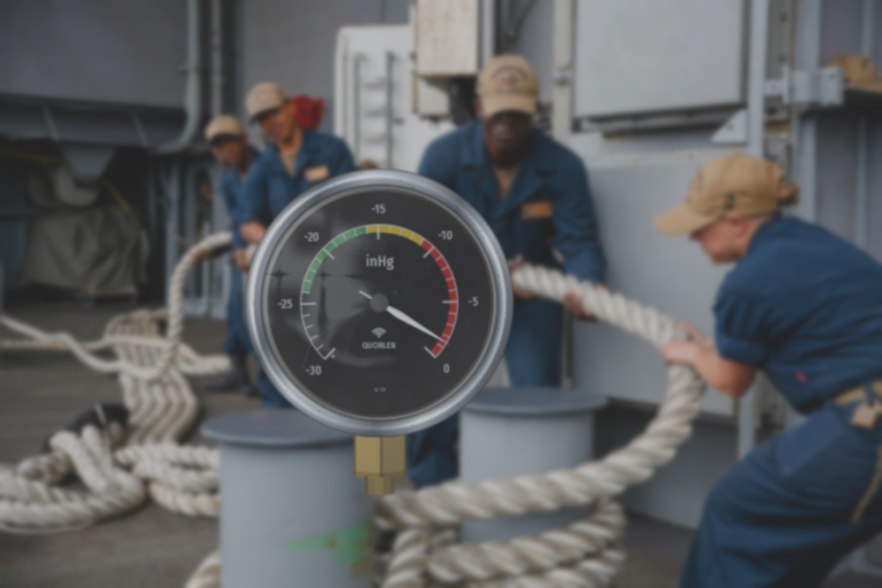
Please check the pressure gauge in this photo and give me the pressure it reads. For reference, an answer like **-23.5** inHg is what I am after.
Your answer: **-1.5** inHg
